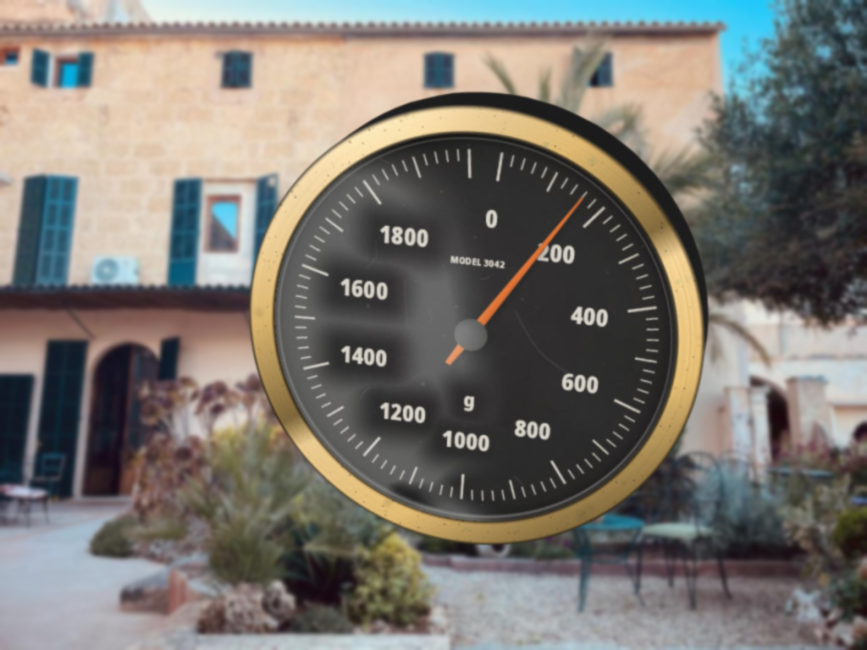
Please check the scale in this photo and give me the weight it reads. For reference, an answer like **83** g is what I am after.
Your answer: **160** g
